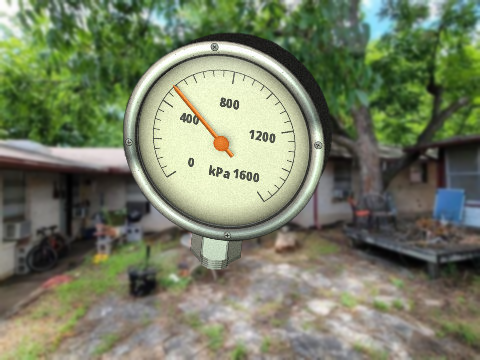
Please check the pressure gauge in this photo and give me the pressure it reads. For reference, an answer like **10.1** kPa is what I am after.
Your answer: **500** kPa
